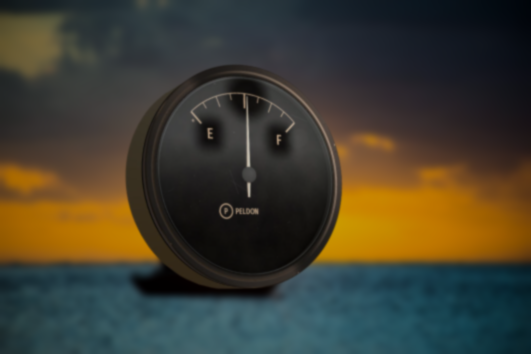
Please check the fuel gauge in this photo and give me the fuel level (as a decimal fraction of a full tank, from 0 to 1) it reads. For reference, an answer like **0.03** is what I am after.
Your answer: **0.5**
